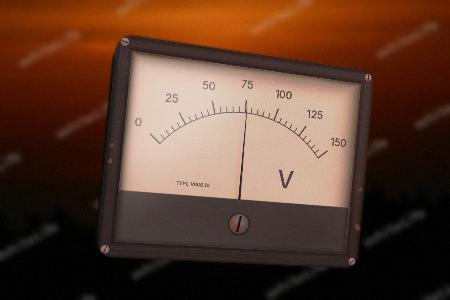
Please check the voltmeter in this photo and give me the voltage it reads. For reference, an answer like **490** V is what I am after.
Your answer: **75** V
